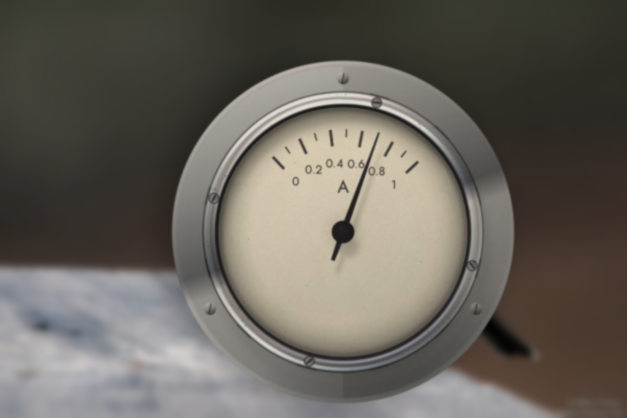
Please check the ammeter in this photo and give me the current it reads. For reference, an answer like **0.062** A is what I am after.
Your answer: **0.7** A
